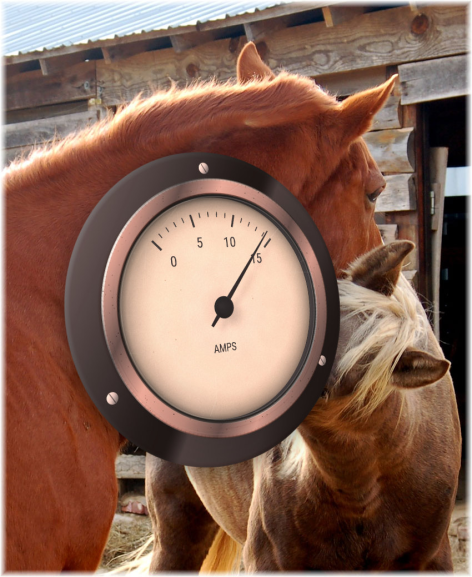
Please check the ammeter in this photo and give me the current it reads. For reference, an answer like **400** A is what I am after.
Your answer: **14** A
